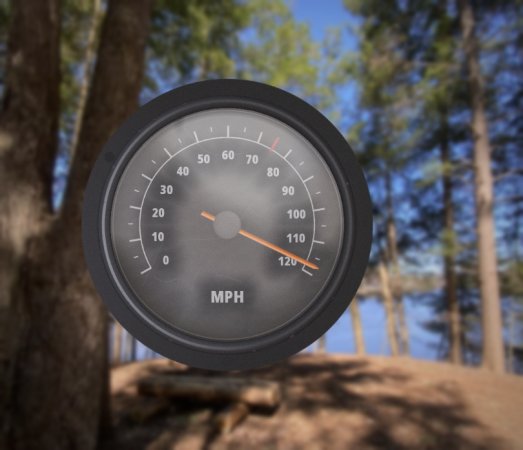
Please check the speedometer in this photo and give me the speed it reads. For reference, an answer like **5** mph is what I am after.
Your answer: **117.5** mph
